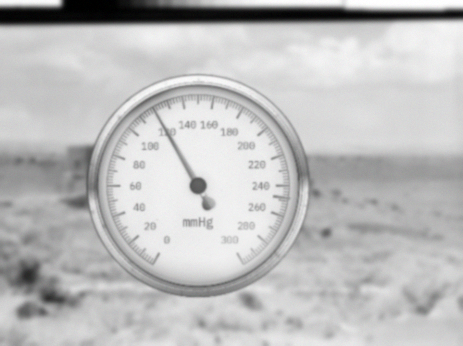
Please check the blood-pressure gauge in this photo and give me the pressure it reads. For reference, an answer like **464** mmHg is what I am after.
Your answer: **120** mmHg
